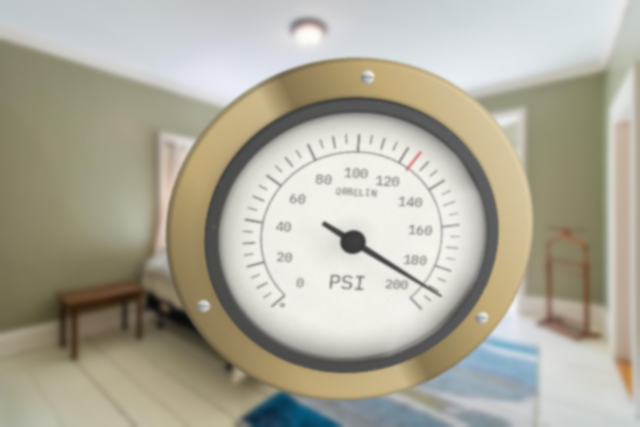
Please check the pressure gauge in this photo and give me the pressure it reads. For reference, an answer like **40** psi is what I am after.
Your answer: **190** psi
